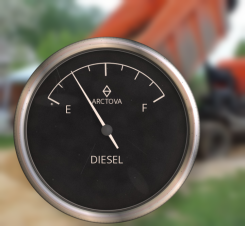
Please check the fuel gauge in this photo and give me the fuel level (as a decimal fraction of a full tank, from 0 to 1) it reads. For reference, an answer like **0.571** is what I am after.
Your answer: **0.25**
